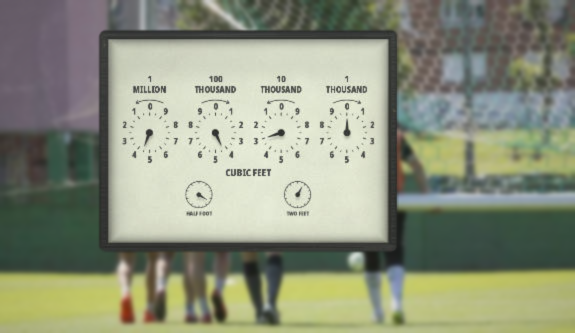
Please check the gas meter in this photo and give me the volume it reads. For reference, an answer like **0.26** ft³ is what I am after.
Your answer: **443000** ft³
